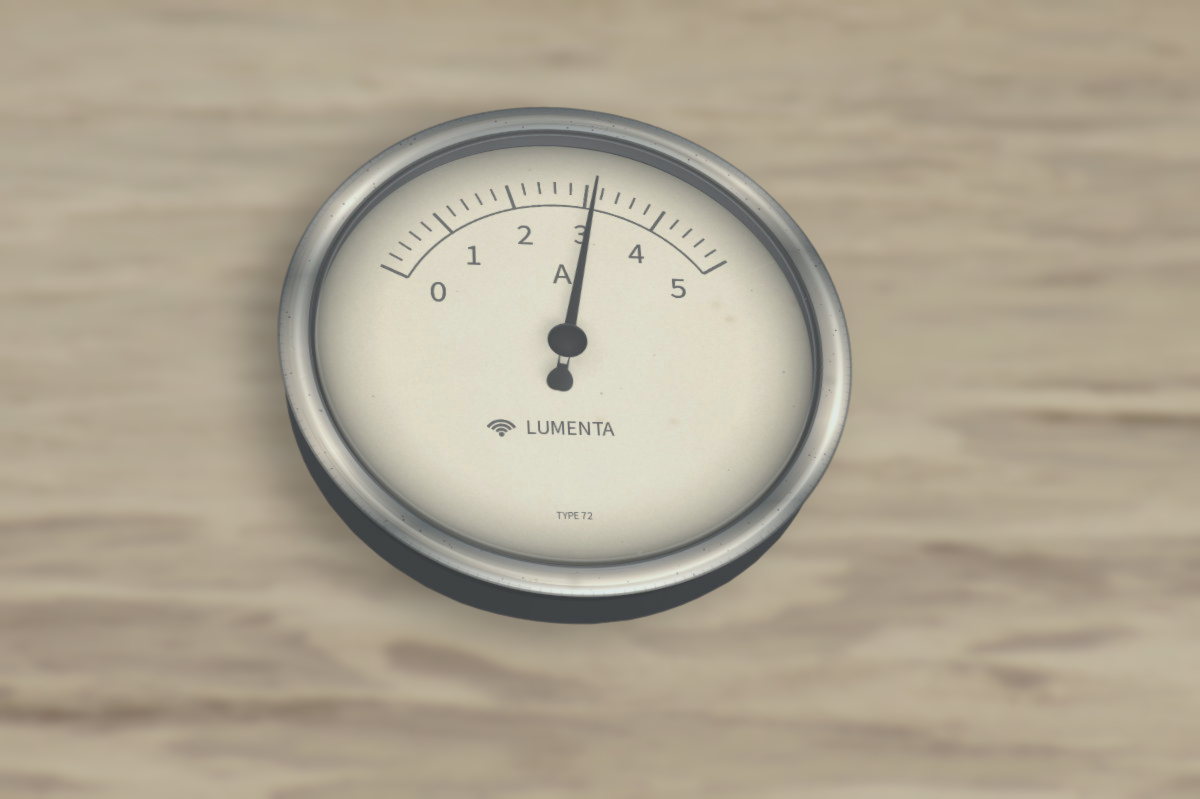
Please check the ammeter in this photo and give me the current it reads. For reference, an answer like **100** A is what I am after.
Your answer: **3.1** A
